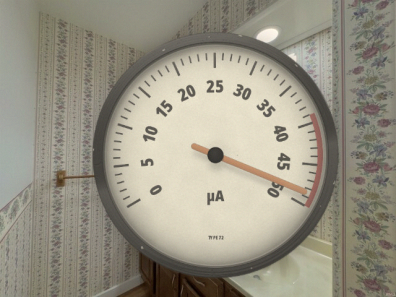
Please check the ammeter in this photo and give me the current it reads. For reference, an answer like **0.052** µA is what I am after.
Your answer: **48.5** µA
